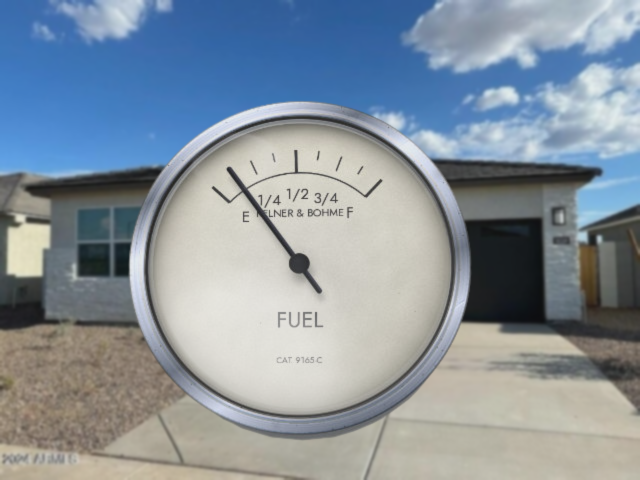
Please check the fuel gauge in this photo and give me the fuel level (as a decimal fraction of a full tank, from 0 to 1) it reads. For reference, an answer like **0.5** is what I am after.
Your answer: **0.125**
